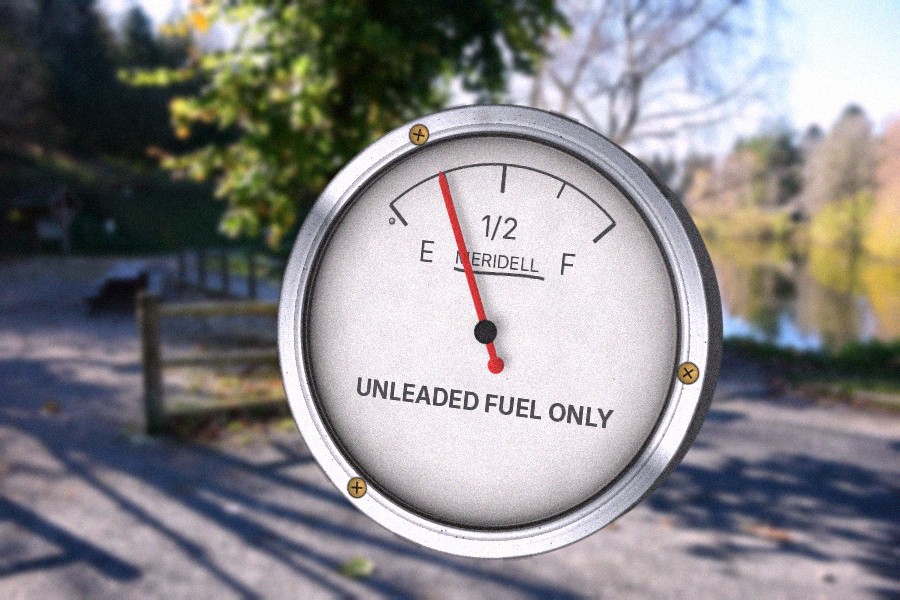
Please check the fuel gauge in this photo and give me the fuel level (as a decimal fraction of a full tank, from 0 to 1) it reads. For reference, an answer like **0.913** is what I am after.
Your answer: **0.25**
